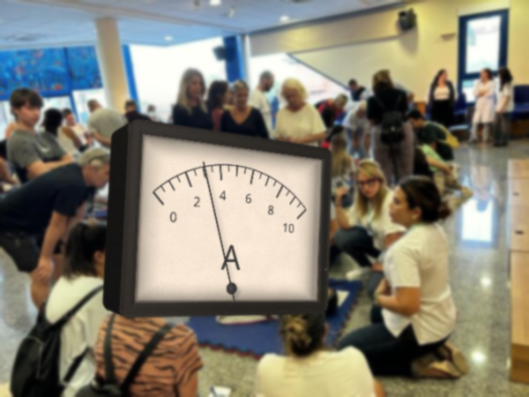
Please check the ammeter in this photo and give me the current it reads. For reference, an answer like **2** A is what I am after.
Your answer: **3** A
